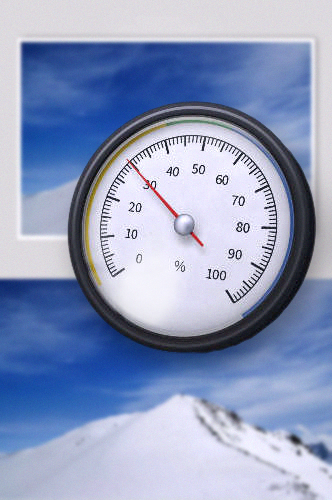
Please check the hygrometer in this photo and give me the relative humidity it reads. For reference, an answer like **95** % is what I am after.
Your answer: **30** %
